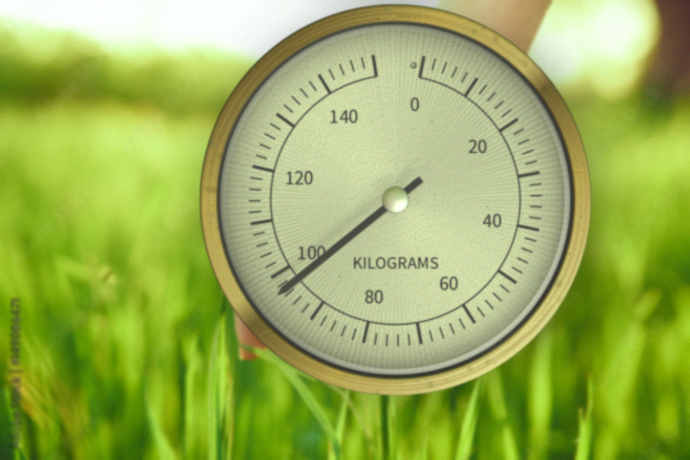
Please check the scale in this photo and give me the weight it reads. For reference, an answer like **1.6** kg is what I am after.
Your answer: **97** kg
